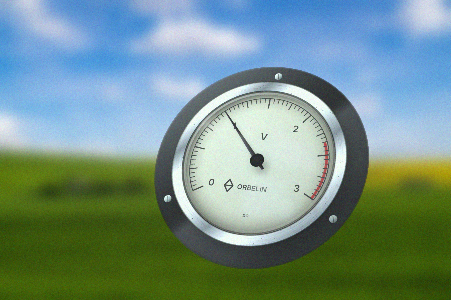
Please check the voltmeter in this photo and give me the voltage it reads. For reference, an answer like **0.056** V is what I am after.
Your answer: **1** V
